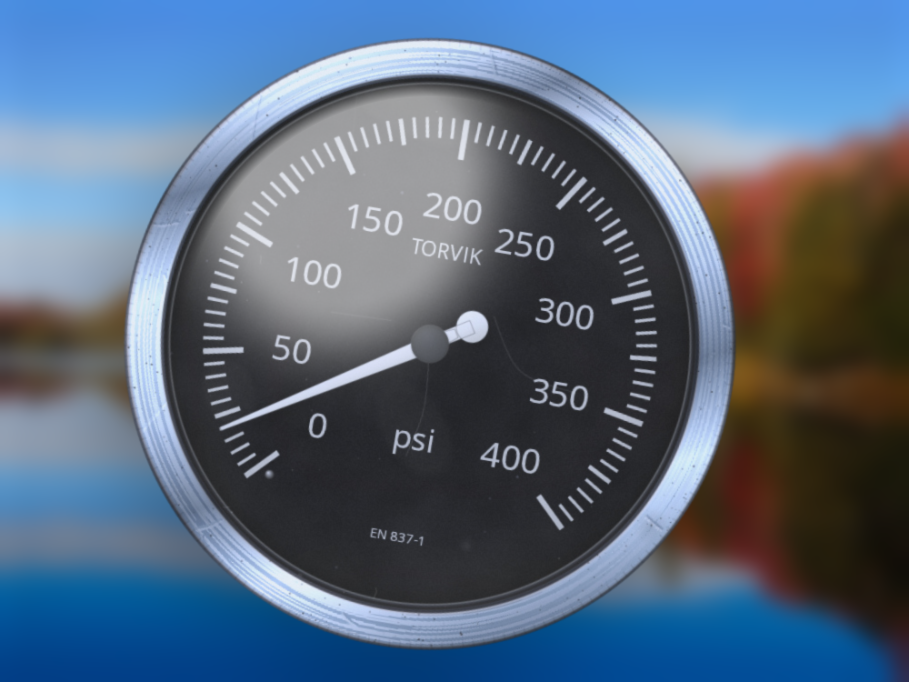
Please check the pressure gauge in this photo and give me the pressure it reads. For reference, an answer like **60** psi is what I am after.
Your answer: **20** psi
